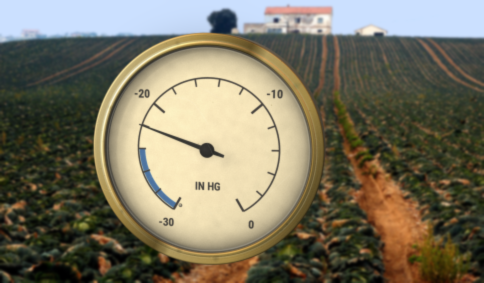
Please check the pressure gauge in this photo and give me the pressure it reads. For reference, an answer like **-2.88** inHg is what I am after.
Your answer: **-22** inHg
